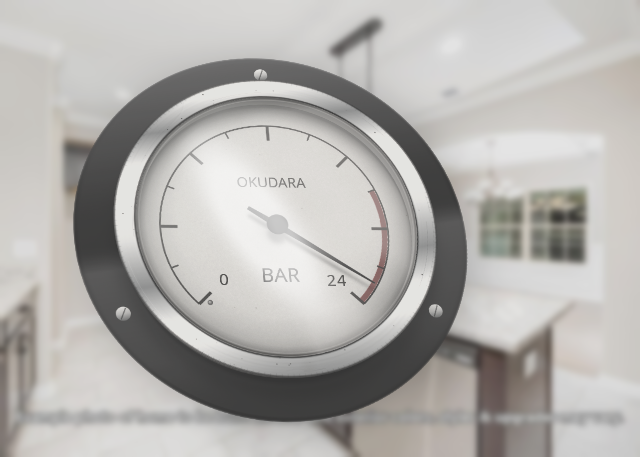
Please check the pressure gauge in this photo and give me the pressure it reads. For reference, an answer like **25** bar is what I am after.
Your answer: **23** bar
